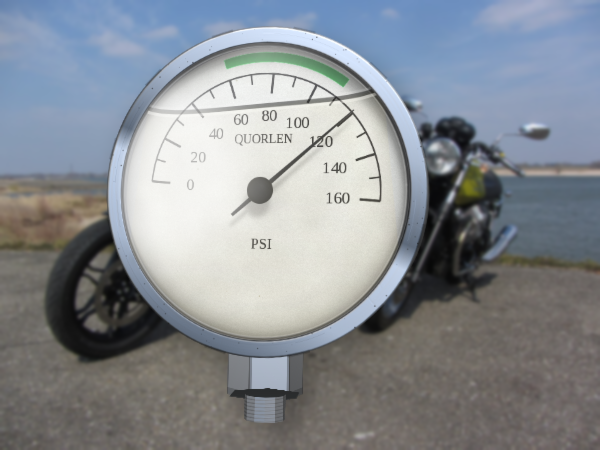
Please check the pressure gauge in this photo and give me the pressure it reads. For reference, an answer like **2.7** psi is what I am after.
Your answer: **120** psi
